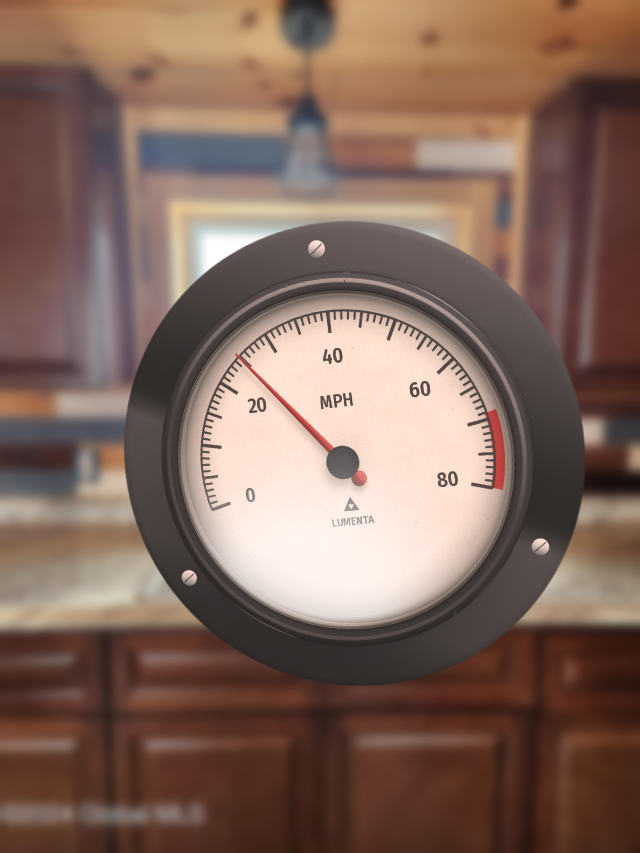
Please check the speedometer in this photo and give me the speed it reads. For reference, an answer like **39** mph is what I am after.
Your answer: **25** mph
